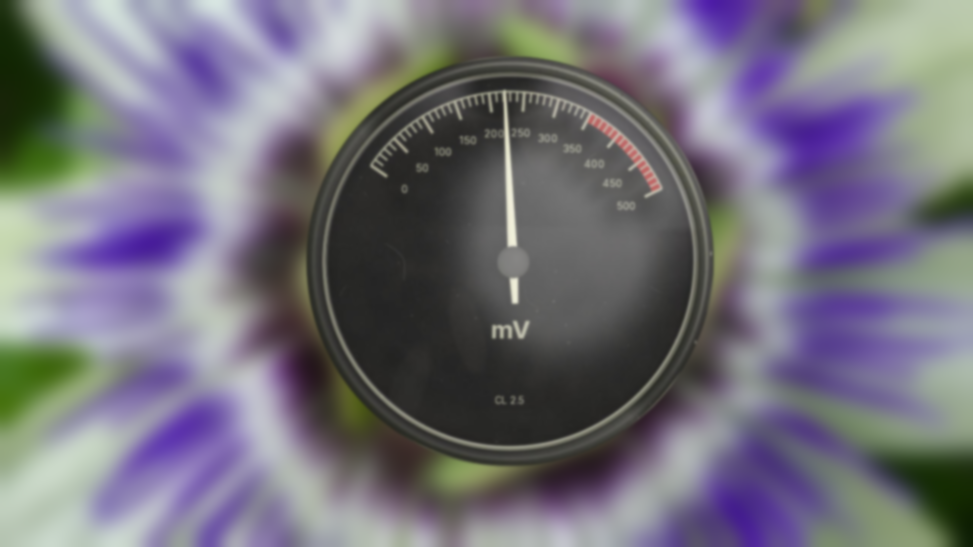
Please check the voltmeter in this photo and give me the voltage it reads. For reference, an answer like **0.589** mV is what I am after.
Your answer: **220** mV
